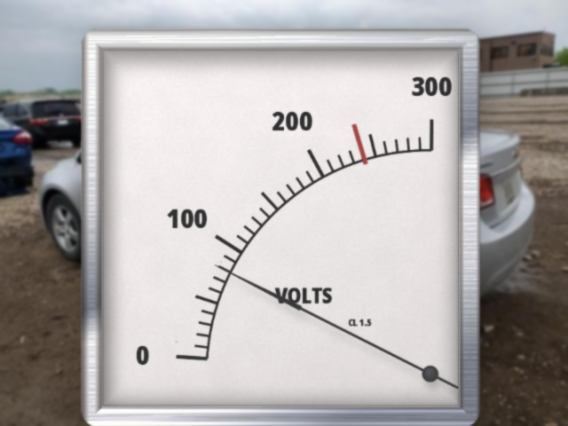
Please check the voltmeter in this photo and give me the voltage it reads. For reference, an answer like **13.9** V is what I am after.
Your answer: **80** V
